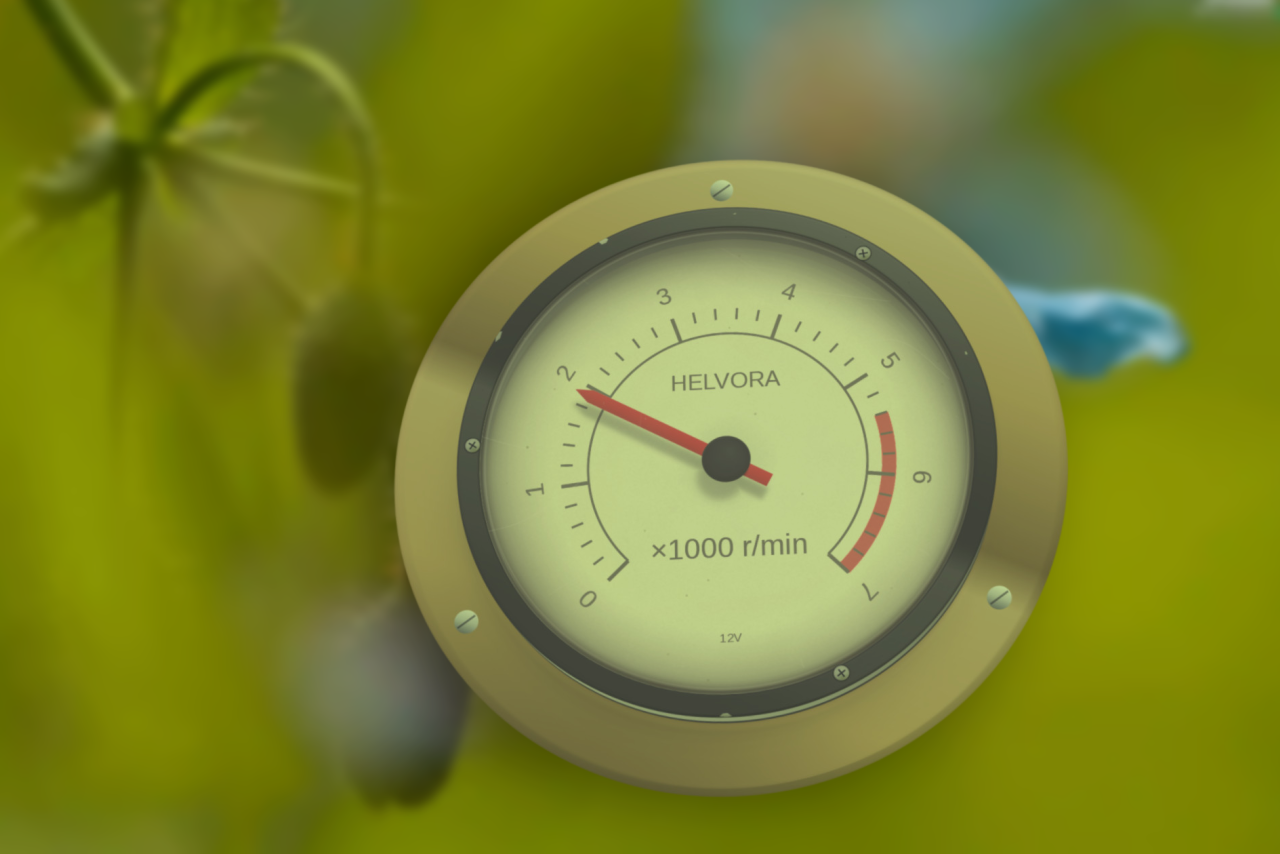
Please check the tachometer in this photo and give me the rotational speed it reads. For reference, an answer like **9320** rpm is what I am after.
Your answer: **1900** rpm
